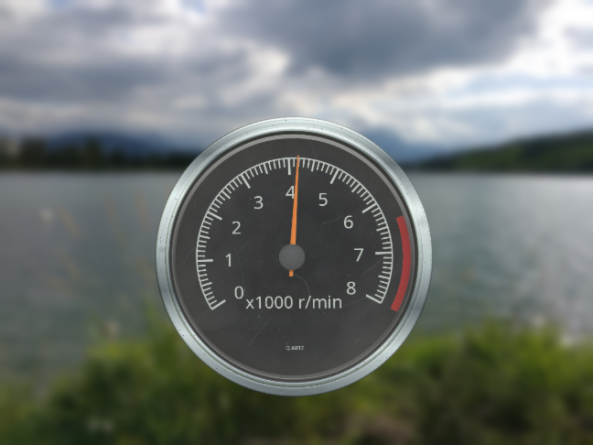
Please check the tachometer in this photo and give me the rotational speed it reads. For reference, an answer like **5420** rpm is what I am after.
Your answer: **4200** rpm
